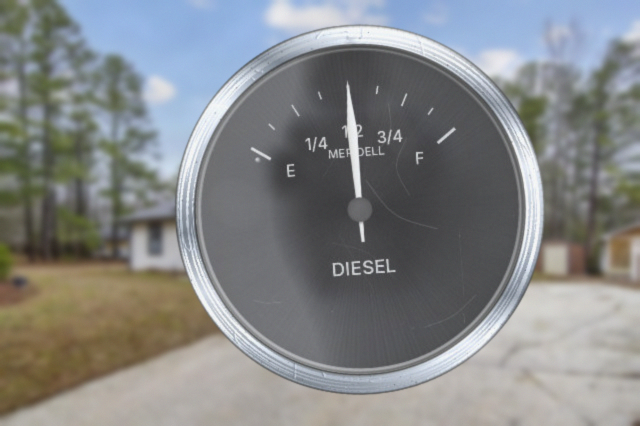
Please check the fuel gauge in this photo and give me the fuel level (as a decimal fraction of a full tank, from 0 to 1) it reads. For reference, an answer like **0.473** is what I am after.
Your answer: **0.5**
